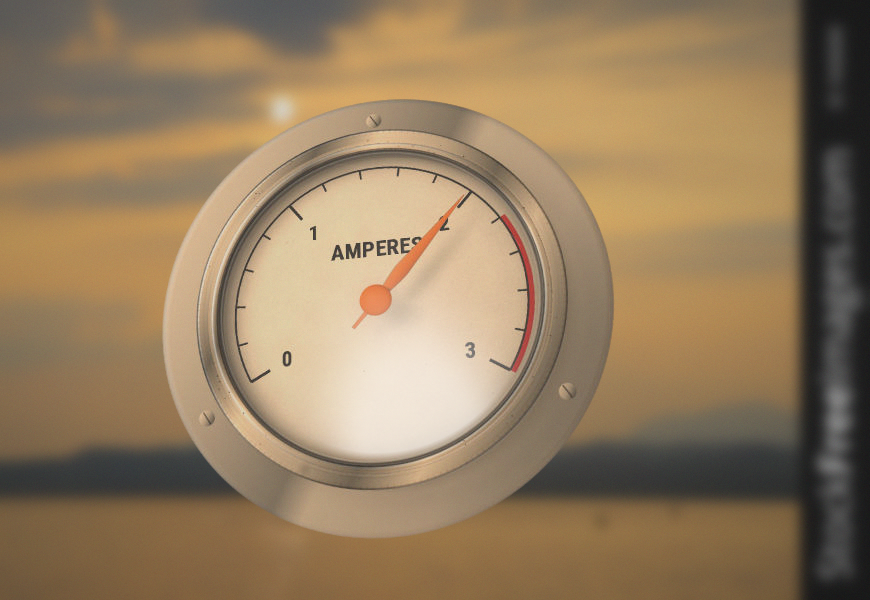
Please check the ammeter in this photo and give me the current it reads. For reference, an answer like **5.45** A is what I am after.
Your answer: **2** A
